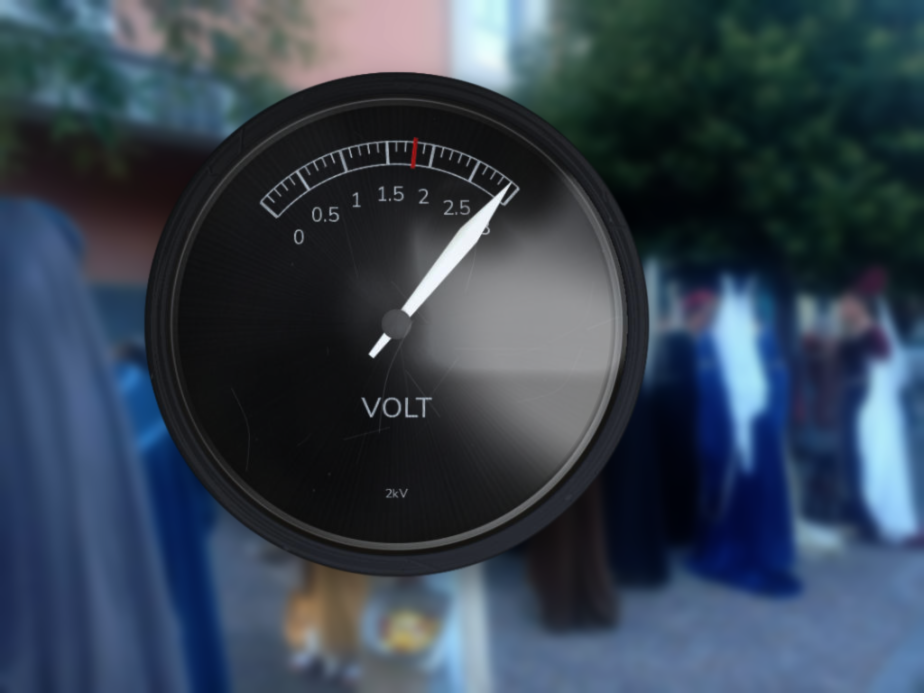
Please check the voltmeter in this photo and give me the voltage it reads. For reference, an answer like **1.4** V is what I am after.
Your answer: **2.9** V
